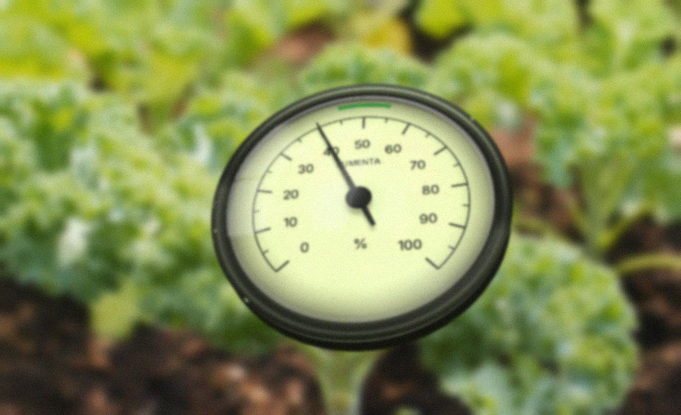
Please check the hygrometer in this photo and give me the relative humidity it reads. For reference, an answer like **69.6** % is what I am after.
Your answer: **40** %
